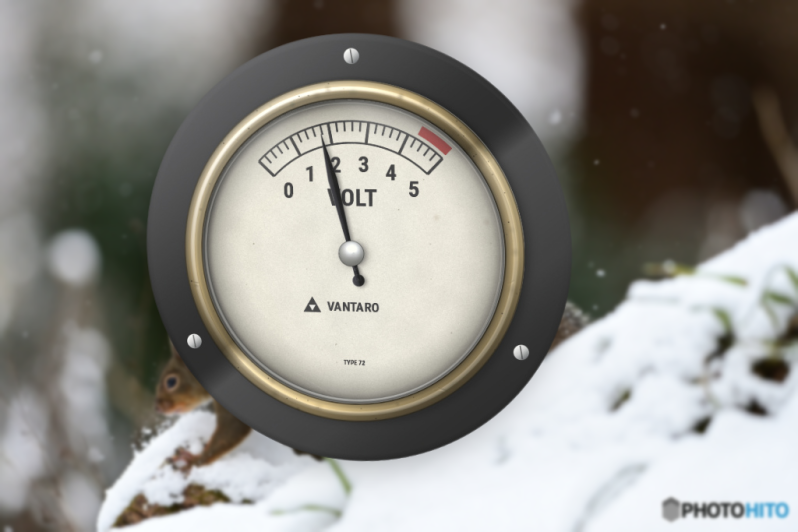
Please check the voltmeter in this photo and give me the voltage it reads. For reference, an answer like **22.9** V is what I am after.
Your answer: **1.8** V
